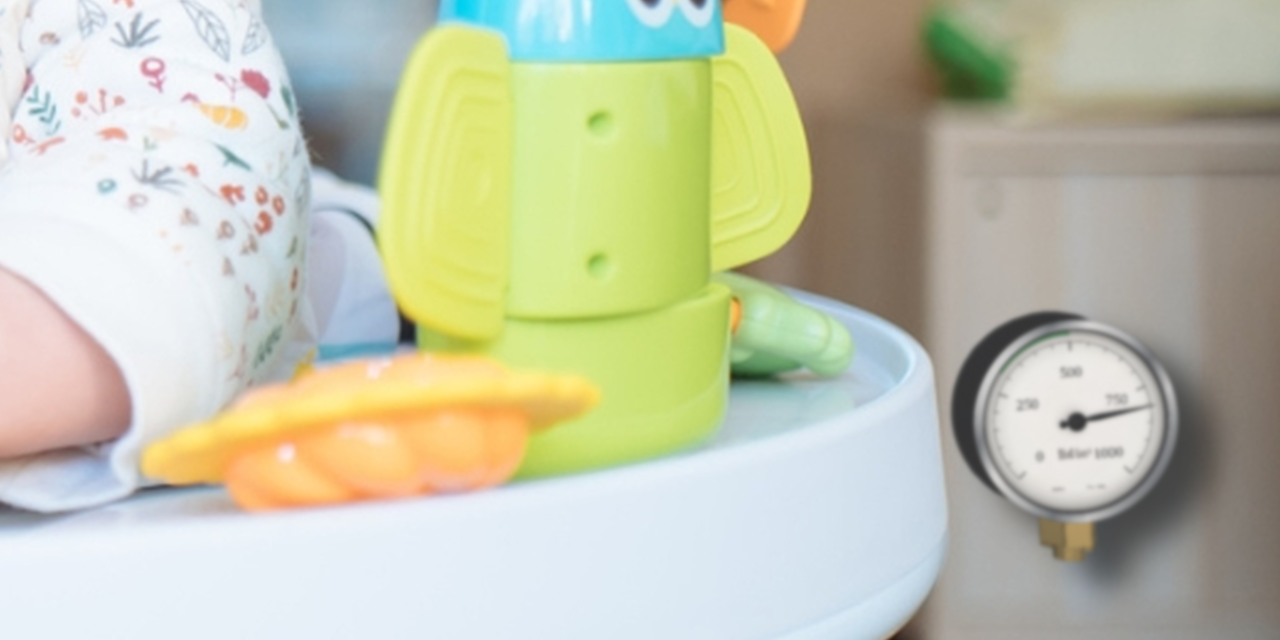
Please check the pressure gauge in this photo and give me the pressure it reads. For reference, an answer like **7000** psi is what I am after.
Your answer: **800** psi
